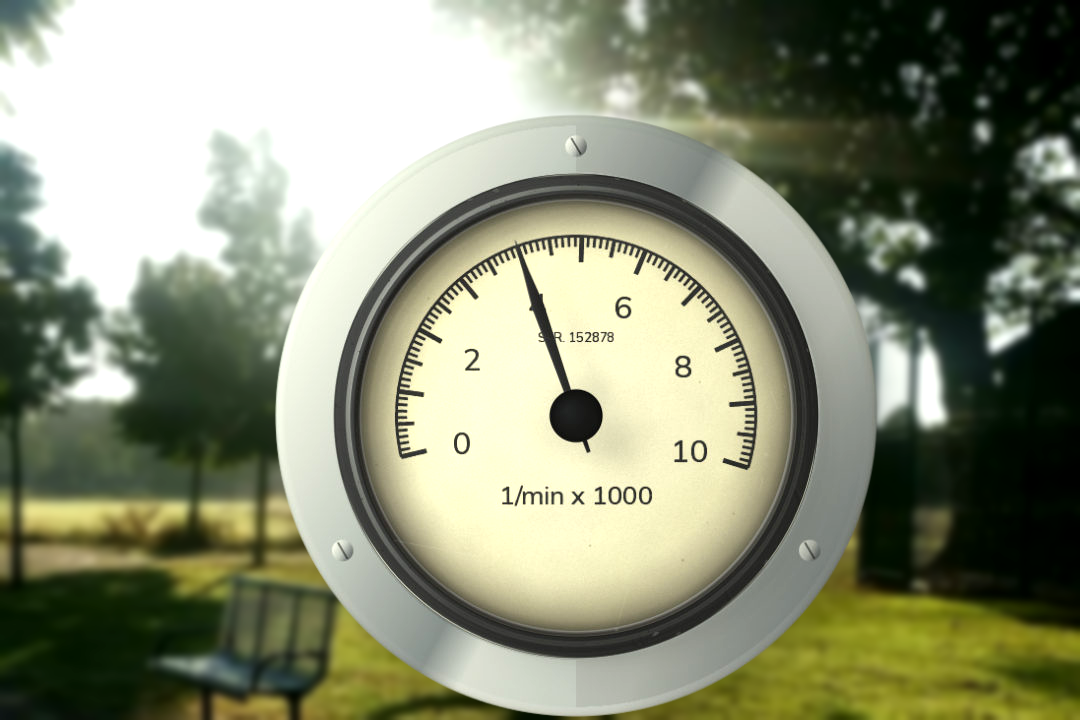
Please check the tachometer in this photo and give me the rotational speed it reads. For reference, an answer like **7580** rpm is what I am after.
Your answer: **4000** rpm
